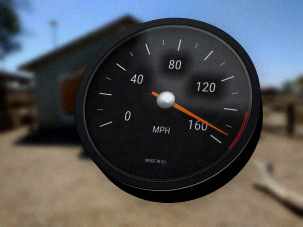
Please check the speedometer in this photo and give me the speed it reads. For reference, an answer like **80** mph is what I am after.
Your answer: **155** mph
